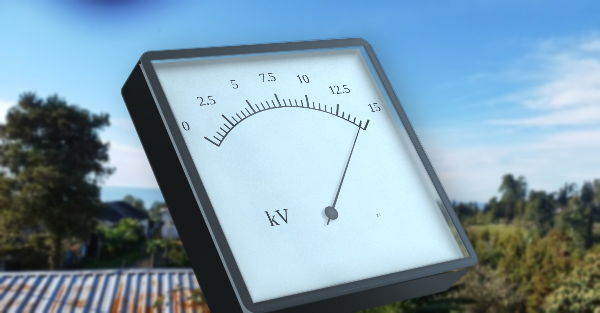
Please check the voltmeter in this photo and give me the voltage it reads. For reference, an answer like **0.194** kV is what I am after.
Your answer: **14.5** kV
